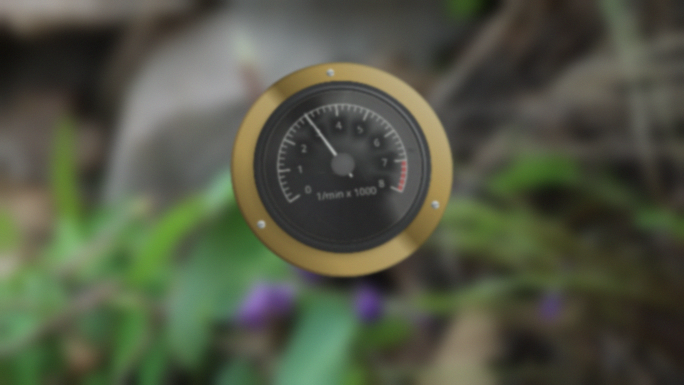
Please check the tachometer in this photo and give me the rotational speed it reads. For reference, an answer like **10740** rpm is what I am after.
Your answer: **3000** rpm
